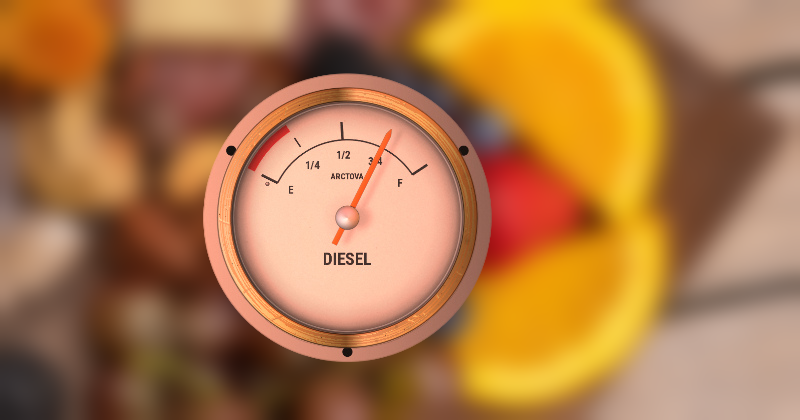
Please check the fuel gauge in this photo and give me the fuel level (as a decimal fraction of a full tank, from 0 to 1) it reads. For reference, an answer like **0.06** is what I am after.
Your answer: **0.75**
